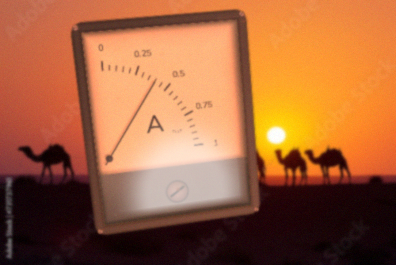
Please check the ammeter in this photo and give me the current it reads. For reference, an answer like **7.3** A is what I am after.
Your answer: **0.4** A
